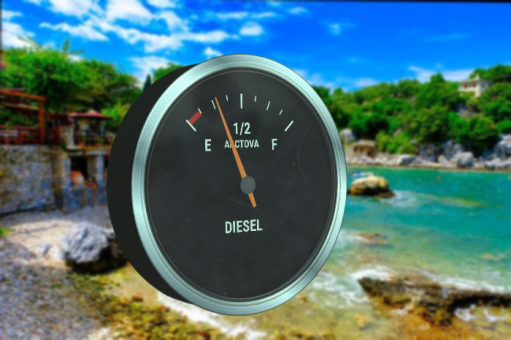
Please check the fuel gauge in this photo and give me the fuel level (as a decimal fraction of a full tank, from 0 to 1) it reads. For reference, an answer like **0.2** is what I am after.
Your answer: **0.25**
